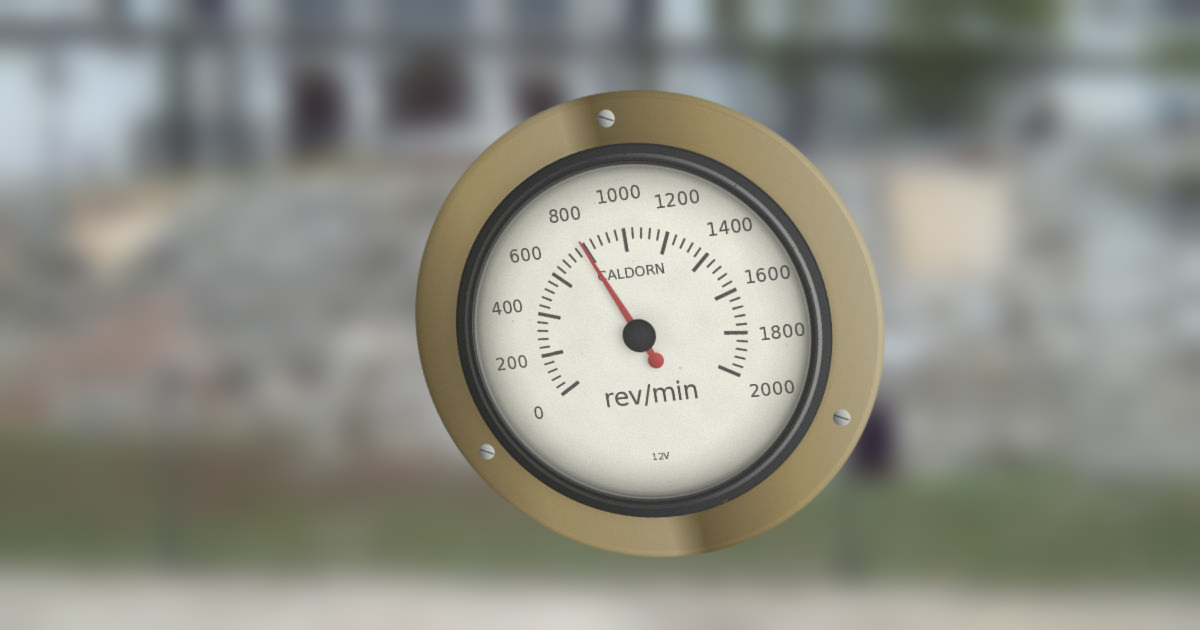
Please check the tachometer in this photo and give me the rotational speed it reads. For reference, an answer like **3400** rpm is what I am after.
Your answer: **800** rpm
